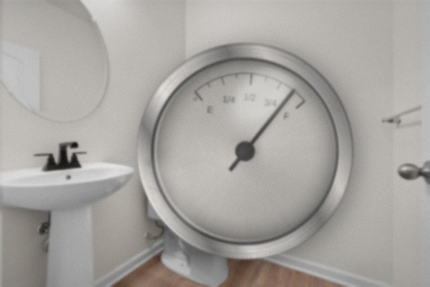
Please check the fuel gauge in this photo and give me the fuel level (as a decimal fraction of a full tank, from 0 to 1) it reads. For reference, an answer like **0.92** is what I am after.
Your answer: **0.875**
